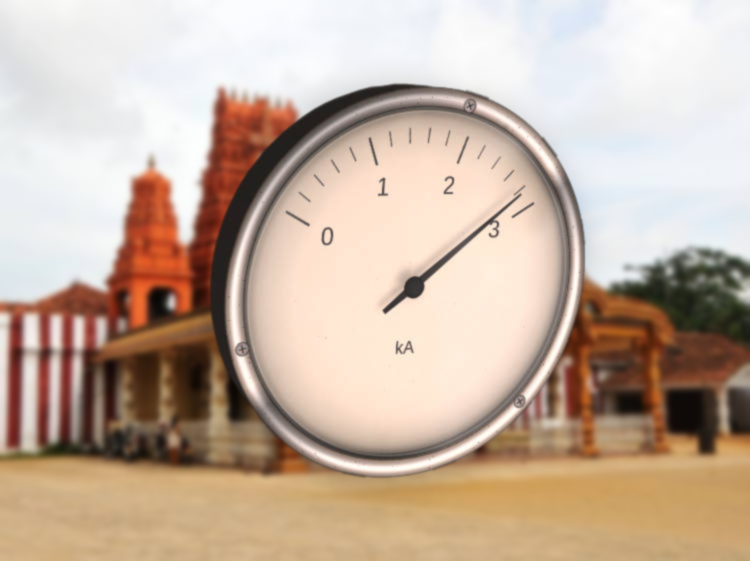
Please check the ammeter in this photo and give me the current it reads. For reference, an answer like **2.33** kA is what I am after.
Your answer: **2.8** kA
